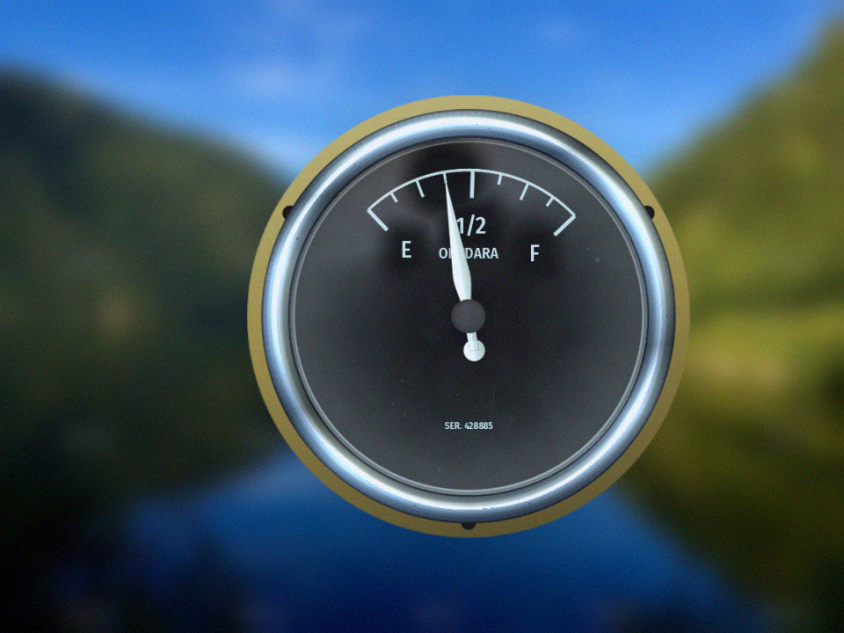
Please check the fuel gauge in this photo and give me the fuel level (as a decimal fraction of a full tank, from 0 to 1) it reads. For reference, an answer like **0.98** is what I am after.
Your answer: **0.375**
